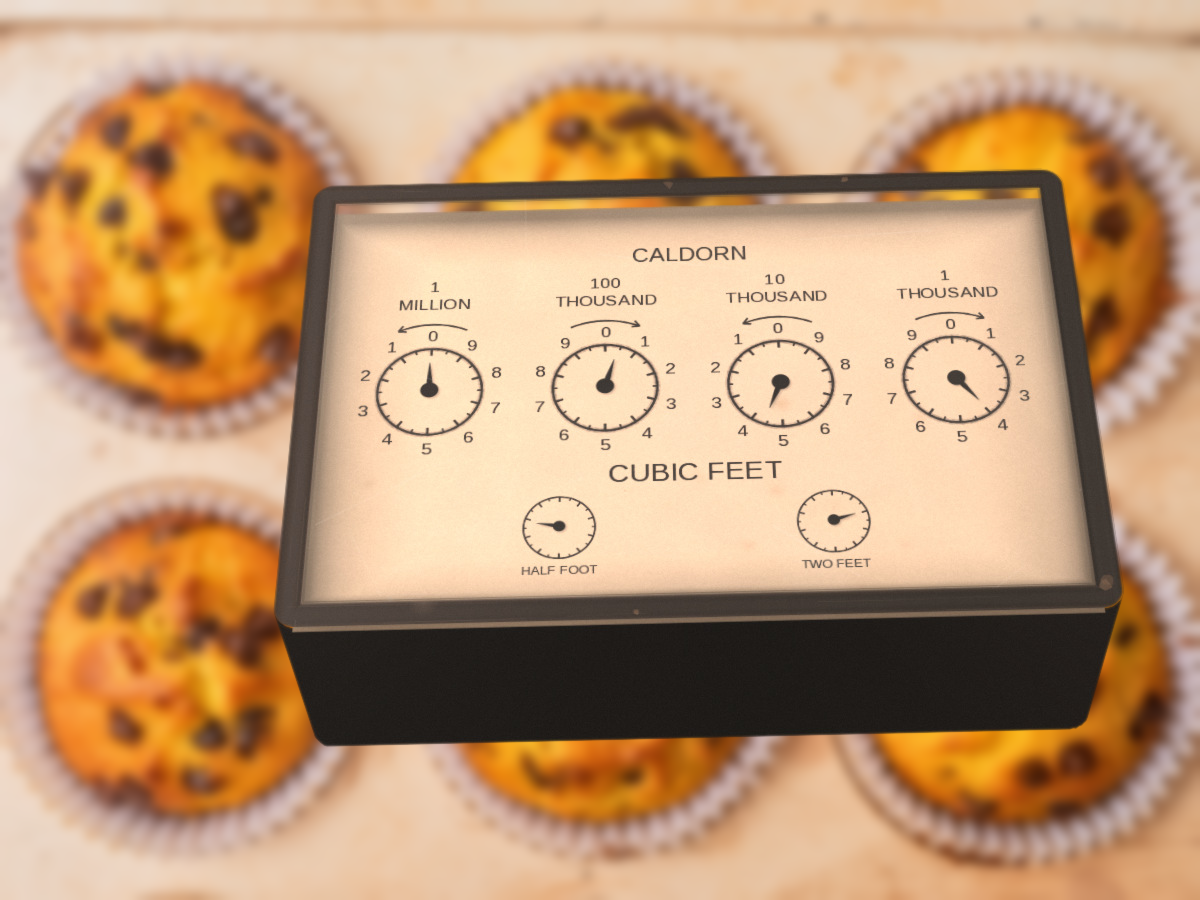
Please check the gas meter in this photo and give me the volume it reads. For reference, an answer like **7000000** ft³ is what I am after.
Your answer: **4400** ft³
